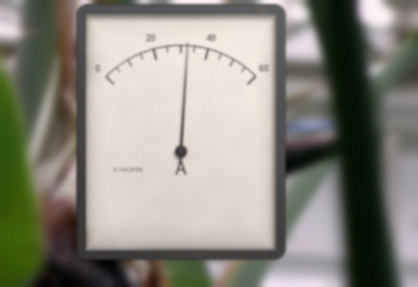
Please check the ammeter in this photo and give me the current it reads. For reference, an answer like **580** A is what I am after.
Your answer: **32.5** A
